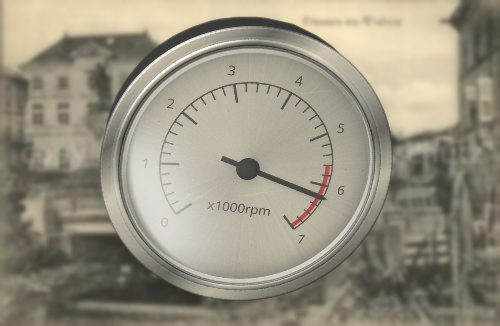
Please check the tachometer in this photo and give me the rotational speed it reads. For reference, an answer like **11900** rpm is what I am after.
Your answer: **6200** rpm
